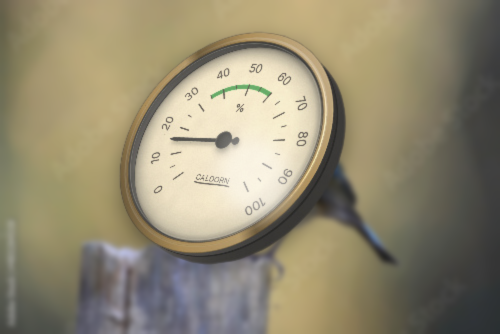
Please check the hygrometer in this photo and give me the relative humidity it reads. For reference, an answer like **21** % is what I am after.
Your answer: **15** %
